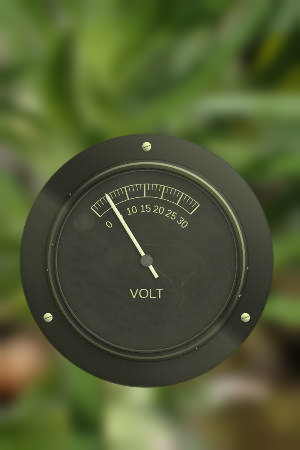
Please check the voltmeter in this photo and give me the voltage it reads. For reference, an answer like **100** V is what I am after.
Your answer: **5** V
